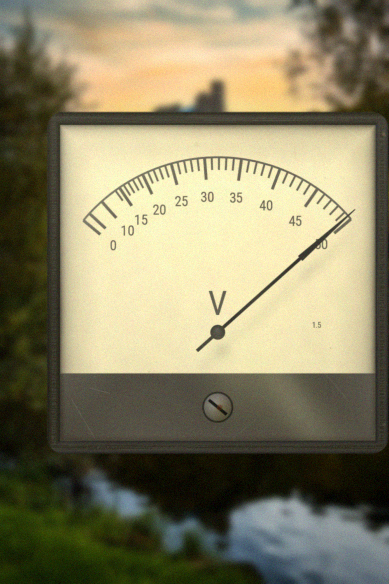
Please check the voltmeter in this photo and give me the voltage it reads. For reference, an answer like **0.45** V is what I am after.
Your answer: **49.5** V
